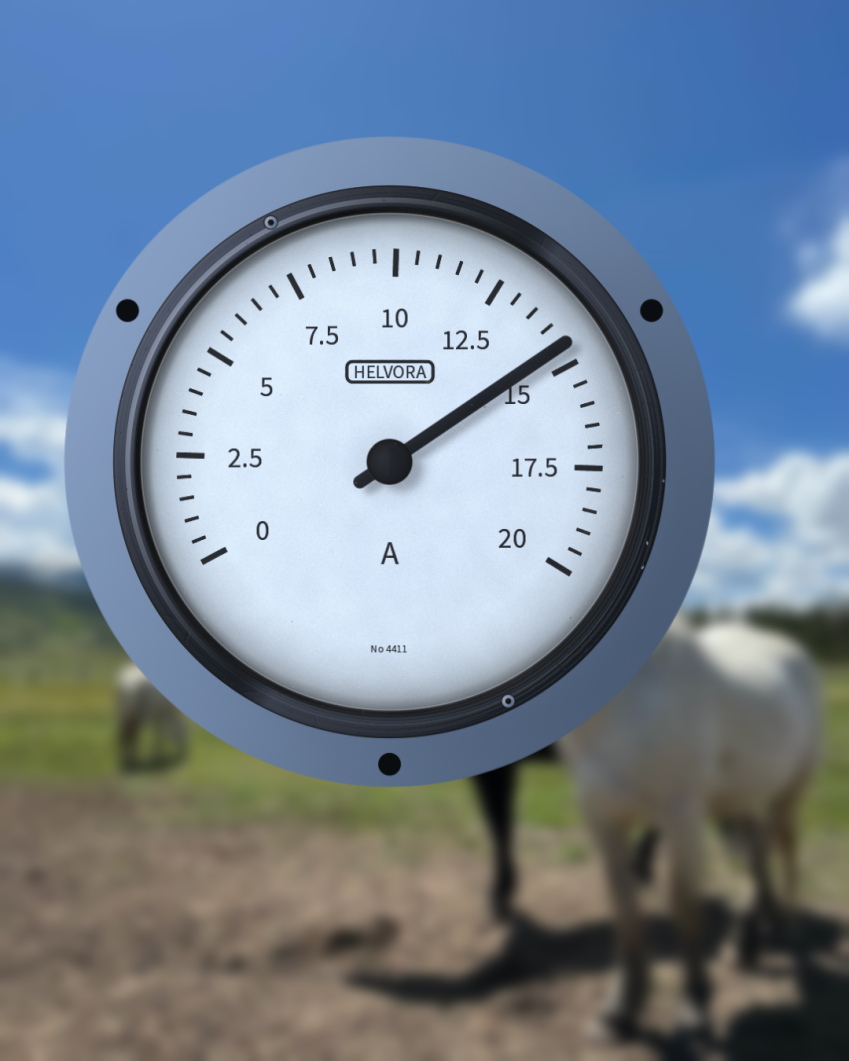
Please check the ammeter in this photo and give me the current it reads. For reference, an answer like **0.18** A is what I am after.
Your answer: **14.5** A
